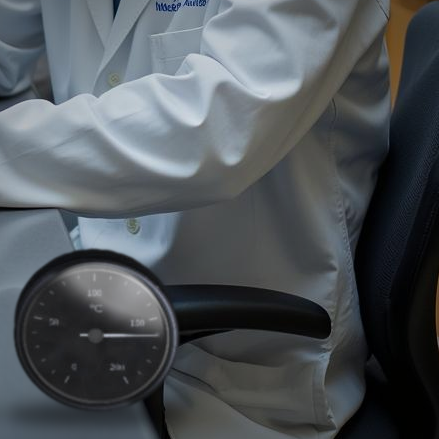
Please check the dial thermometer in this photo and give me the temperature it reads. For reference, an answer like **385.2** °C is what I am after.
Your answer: **160** °C
